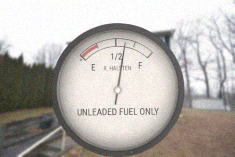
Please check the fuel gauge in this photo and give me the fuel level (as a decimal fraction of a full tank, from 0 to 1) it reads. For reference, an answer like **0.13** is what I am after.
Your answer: **0.625**
